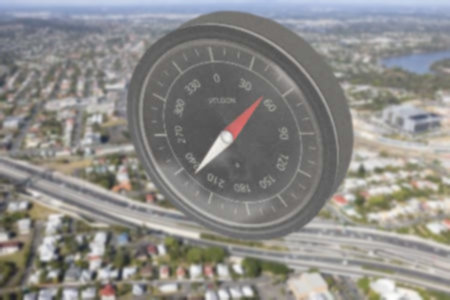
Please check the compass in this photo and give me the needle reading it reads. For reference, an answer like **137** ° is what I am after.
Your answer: **50** °
